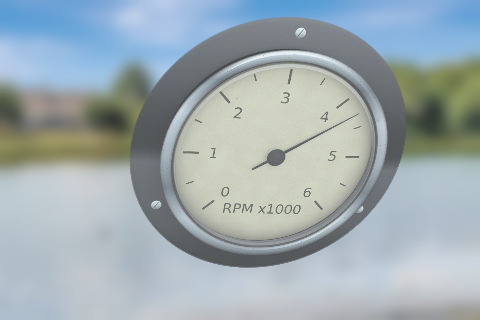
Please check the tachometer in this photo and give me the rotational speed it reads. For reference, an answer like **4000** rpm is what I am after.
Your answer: **4250** rpm
